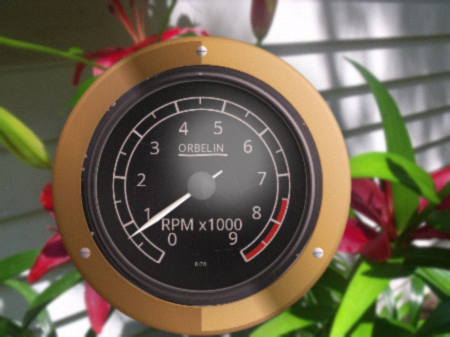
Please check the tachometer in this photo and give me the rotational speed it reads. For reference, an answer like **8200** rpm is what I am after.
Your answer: **750** rpm
